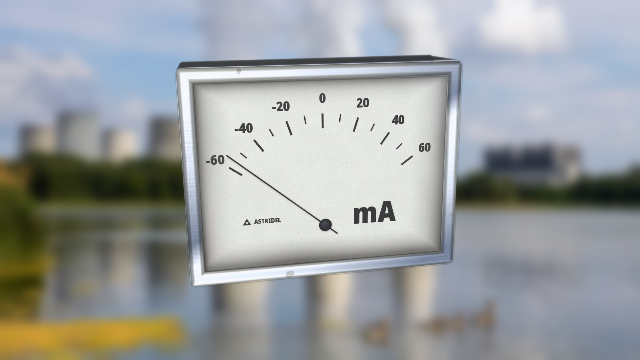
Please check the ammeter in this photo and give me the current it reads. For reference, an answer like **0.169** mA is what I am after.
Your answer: **-55** mA
